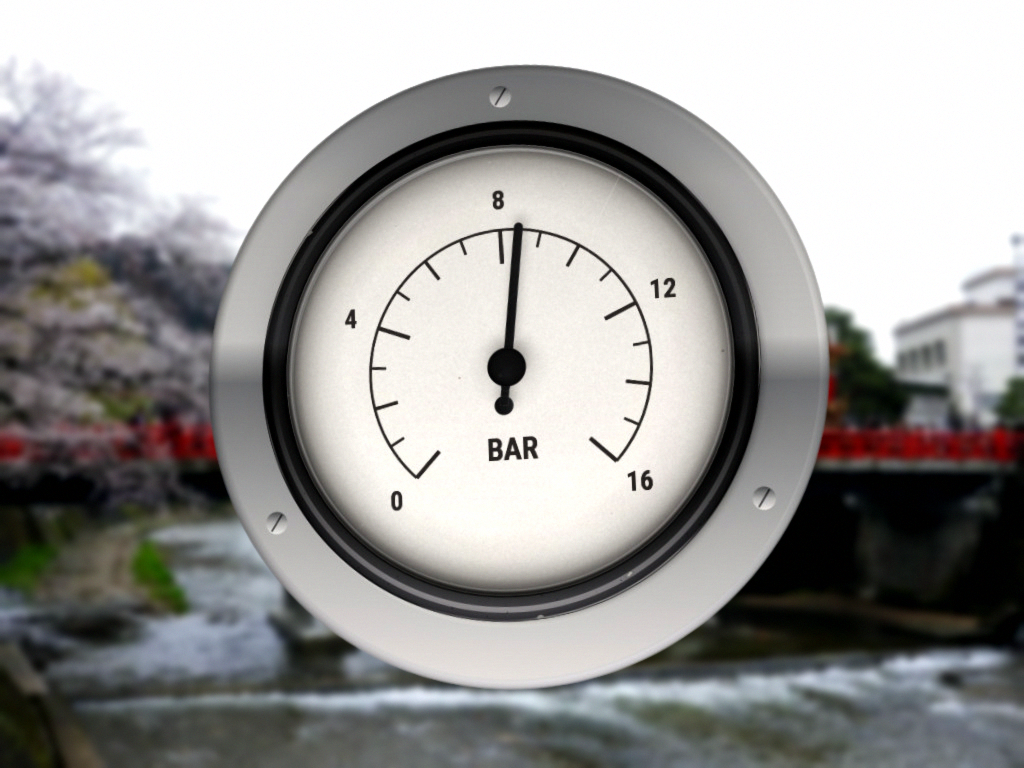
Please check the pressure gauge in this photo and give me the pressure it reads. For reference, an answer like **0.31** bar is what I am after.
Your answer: **8.5** bar
